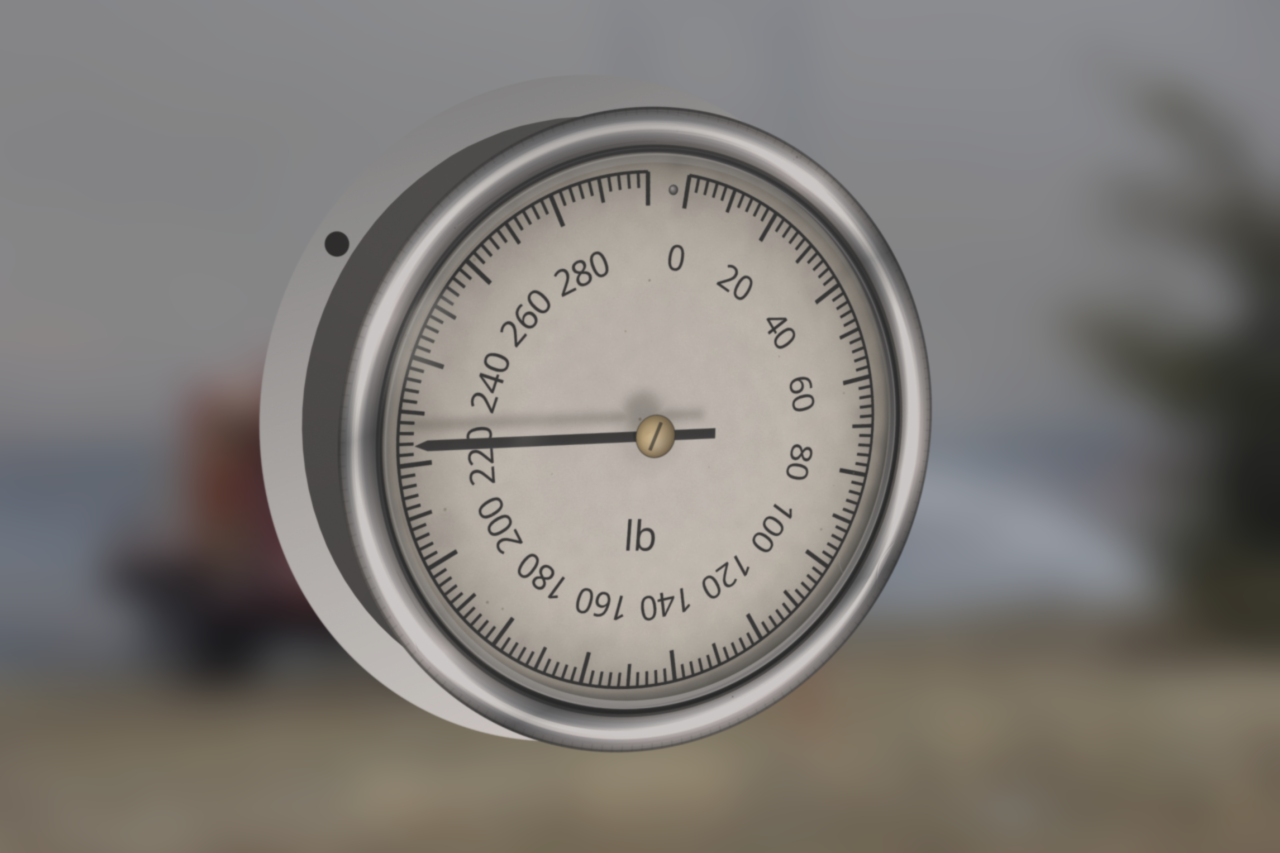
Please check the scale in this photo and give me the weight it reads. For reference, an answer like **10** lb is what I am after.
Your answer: **224** lb
